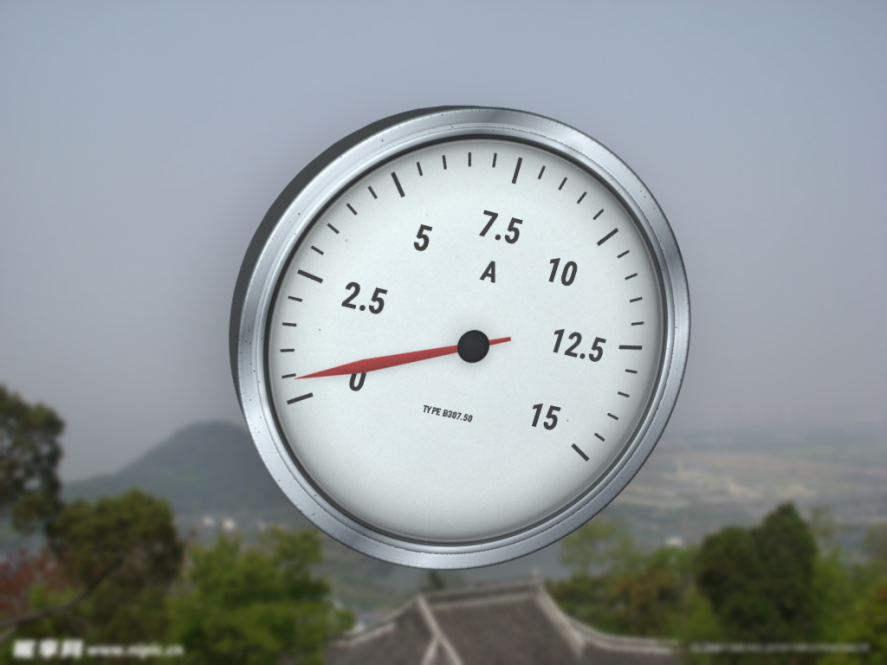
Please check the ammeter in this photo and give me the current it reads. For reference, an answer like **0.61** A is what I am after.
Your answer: **0.5** A
